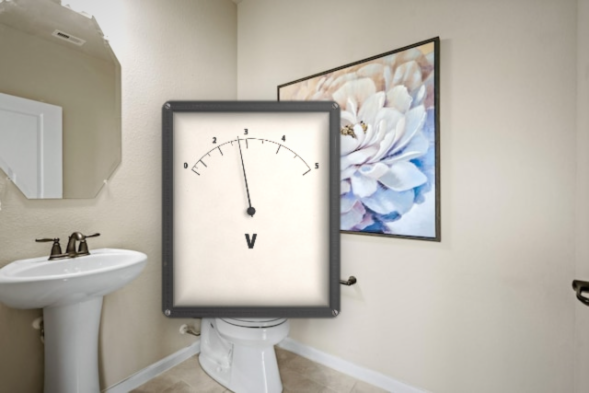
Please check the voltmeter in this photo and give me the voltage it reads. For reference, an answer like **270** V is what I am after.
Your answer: **2.75** V
